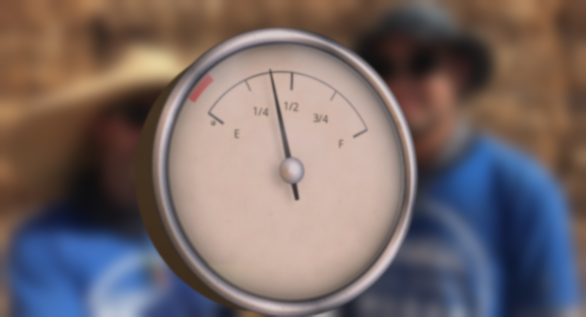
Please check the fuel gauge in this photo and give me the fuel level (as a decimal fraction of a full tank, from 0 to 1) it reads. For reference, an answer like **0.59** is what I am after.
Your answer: **0.375**
